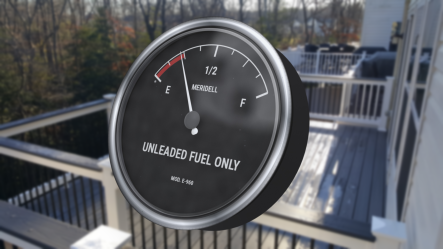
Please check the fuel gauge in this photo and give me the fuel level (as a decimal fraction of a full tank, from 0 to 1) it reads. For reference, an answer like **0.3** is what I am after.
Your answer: **0.25**
